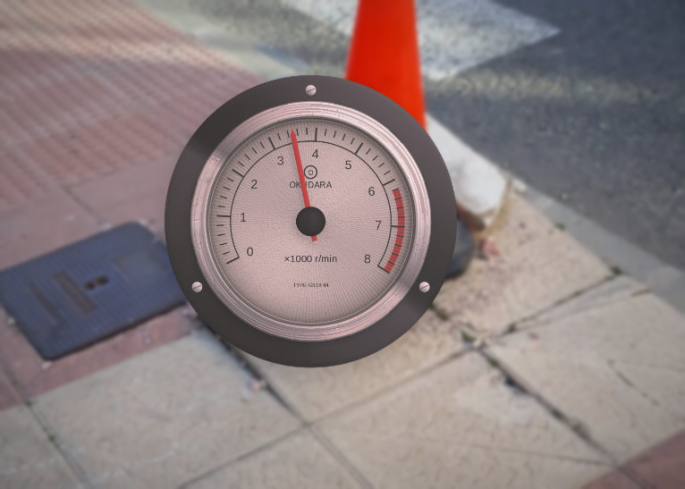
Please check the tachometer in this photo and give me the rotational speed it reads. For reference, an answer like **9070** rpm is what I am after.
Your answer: **3500** rpm
